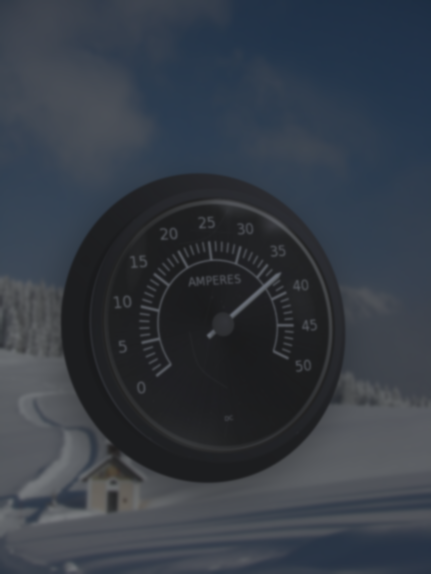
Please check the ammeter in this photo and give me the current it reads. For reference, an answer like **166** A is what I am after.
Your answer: **37** A
